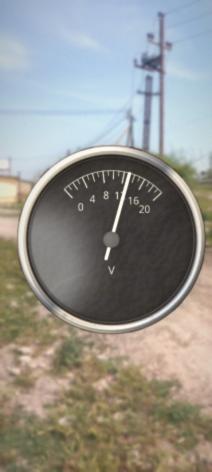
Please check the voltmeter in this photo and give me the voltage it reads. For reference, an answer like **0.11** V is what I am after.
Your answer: **13** V
